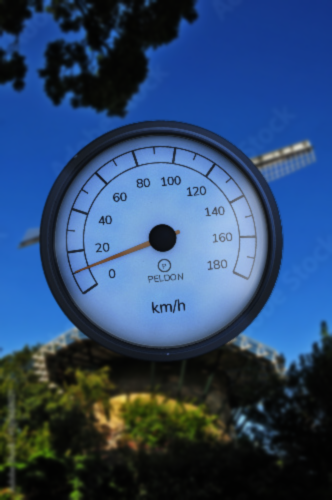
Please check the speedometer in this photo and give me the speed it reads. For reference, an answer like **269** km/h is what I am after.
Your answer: **10** km/h
